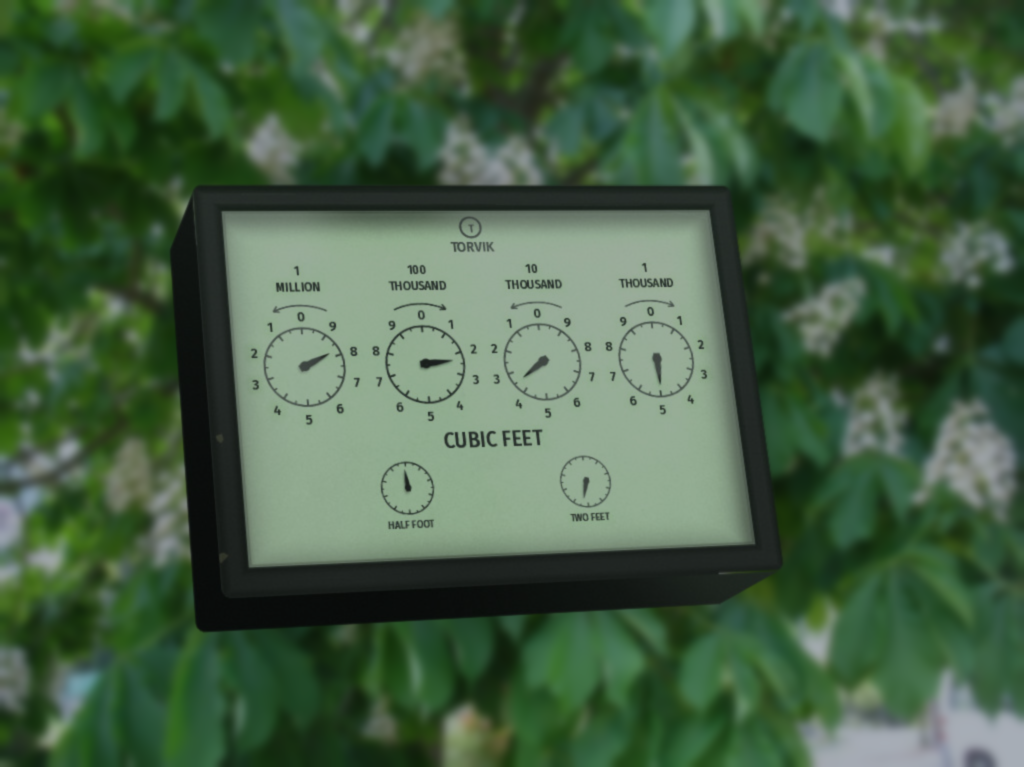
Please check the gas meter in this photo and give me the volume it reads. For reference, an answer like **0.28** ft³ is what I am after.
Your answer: **823500** ft³
